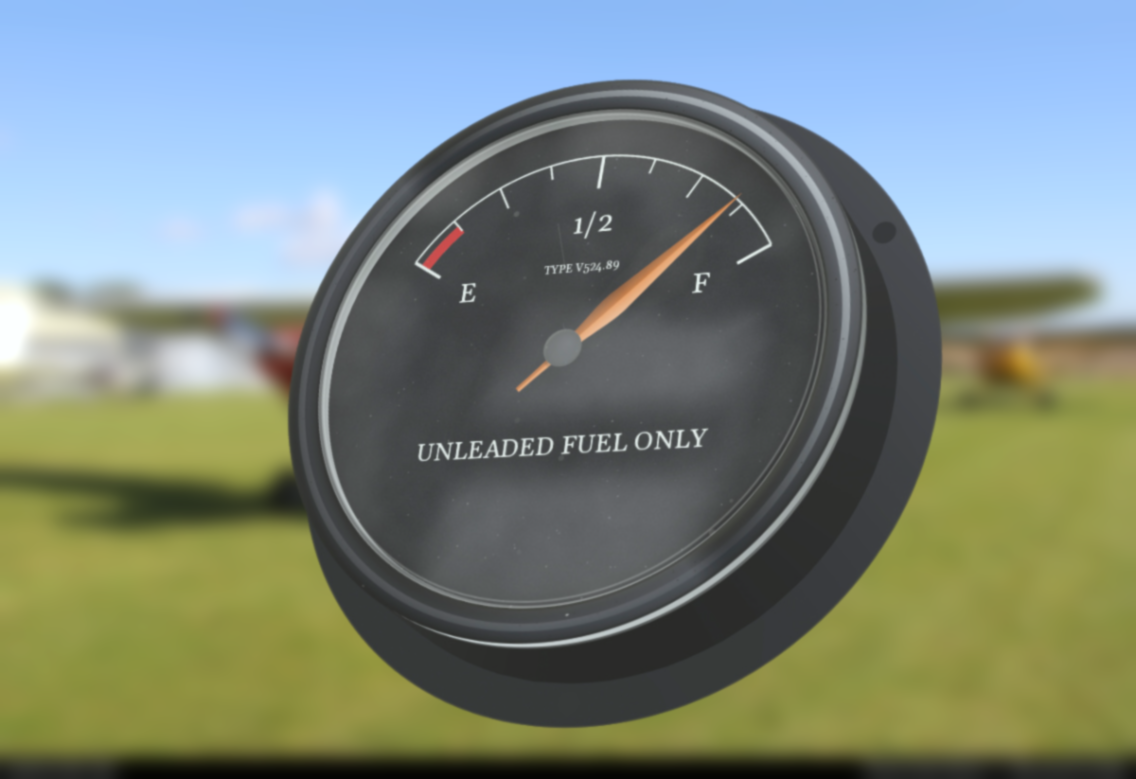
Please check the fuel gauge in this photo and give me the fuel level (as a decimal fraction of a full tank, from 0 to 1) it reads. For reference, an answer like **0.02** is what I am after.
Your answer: **0.875**
